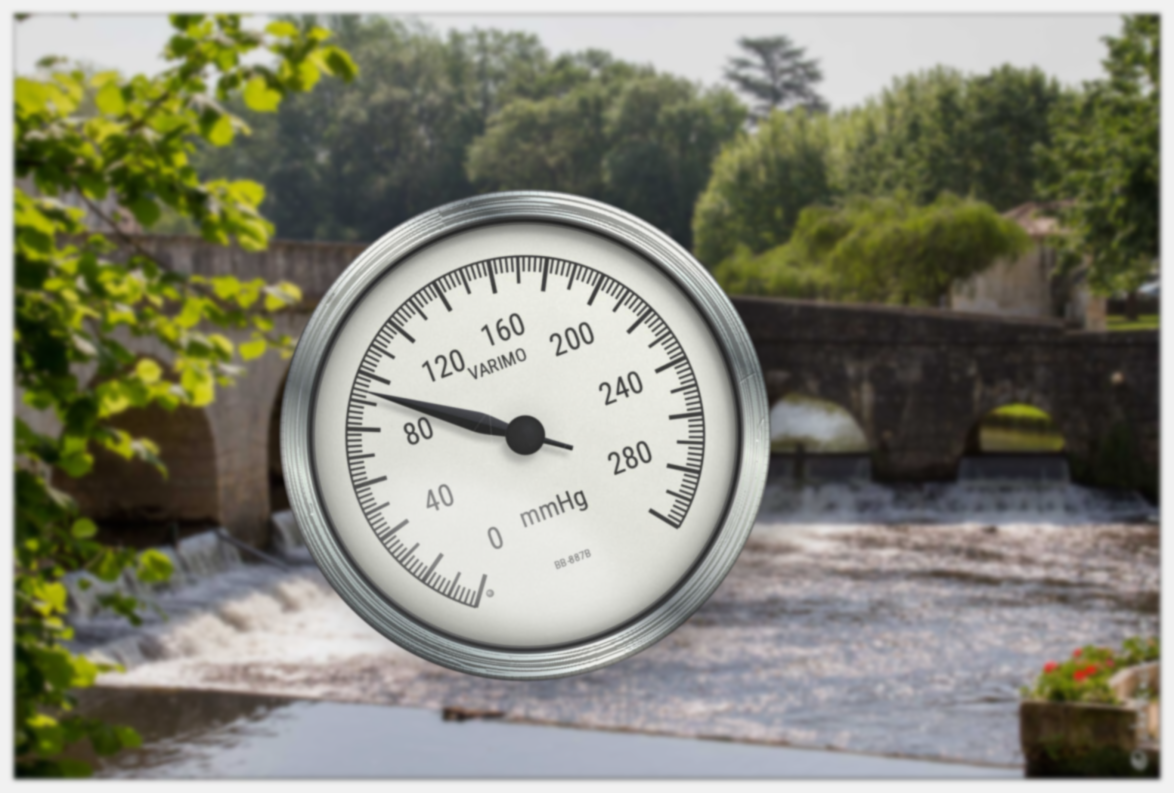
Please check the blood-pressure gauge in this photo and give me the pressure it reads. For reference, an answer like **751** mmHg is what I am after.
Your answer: **94** mmHg
